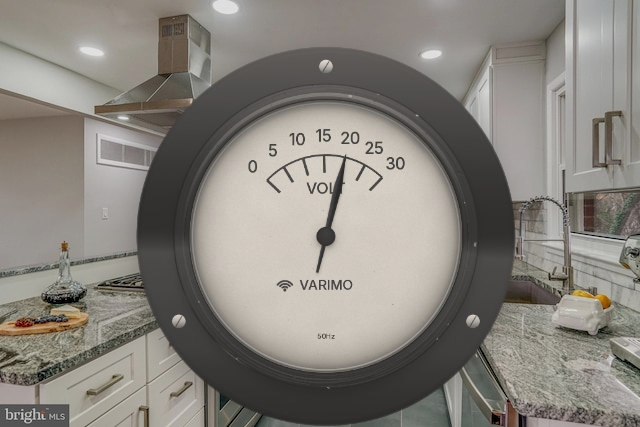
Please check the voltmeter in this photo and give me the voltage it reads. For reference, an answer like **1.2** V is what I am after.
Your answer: **20** V
